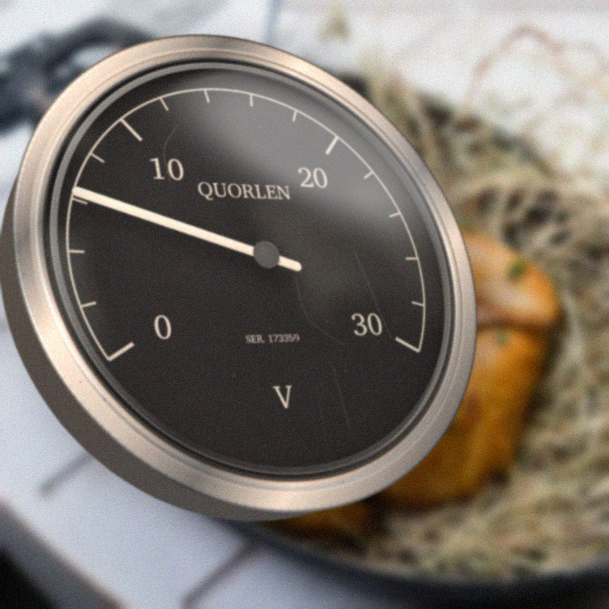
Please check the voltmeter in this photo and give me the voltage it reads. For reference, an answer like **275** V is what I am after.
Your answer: **6** V
